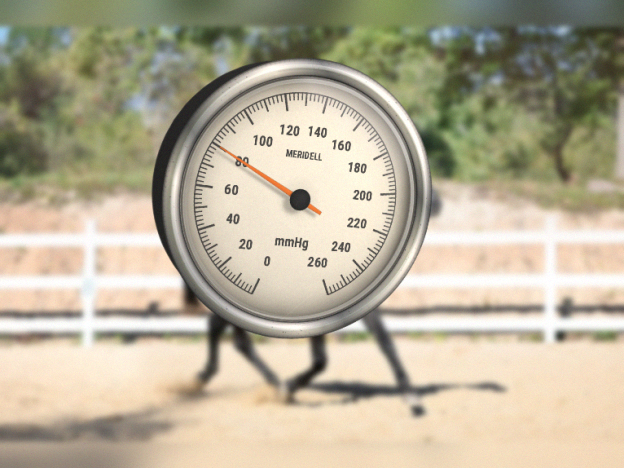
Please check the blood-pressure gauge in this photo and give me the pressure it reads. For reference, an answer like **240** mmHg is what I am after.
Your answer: **80** mmHg
